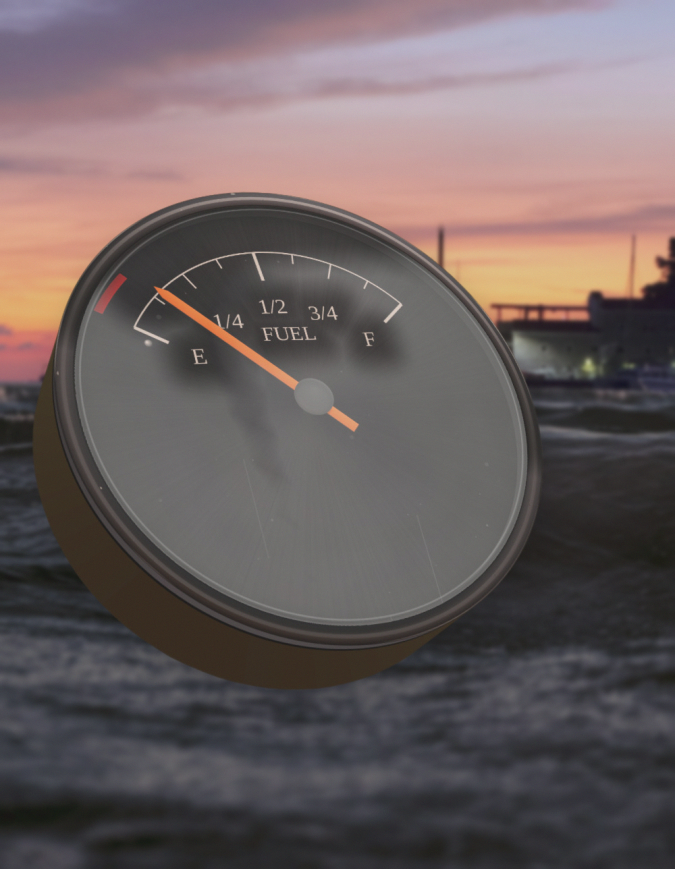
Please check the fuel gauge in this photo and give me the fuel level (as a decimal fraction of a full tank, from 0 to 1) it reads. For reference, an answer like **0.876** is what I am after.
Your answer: **0.125**
